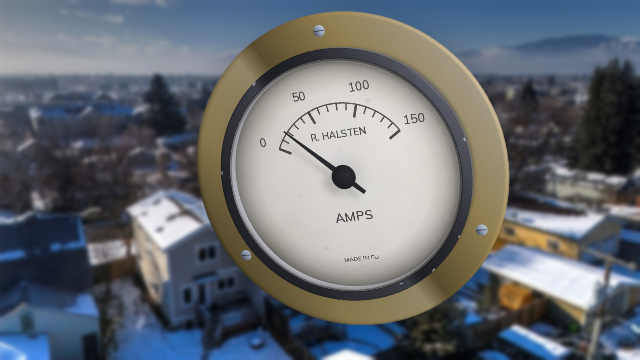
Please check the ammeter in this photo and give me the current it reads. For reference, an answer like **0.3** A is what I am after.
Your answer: **20** A
